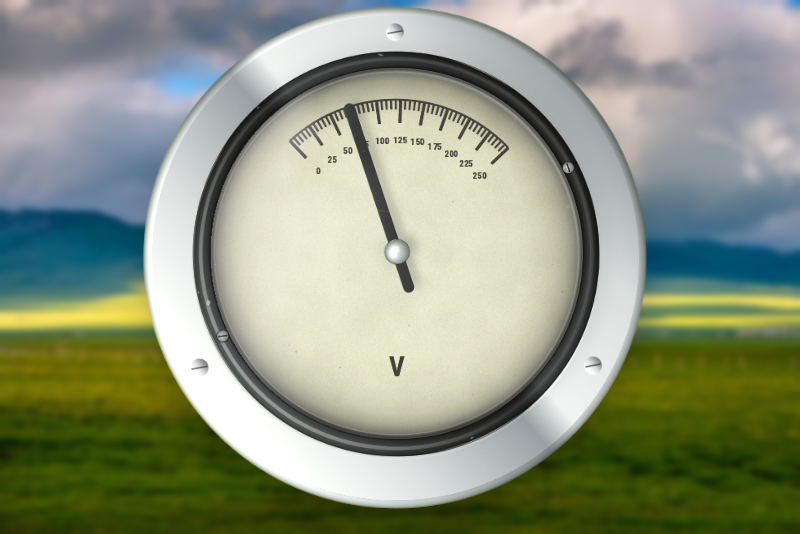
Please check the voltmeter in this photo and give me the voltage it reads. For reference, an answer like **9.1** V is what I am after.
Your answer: **70** V
